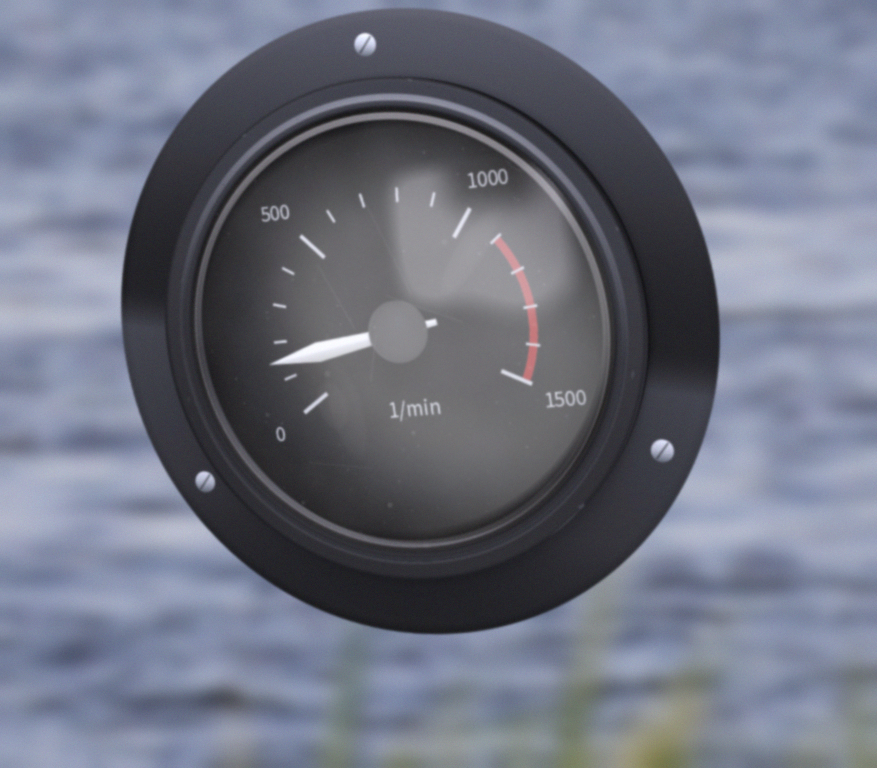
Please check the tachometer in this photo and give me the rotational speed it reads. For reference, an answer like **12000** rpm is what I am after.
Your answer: **150** rpm
